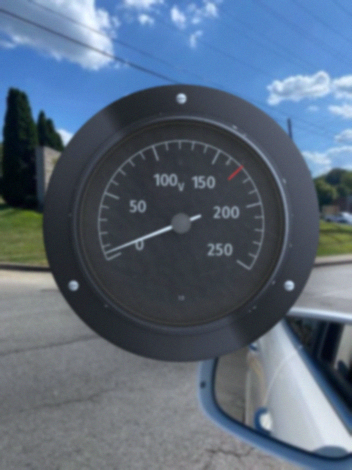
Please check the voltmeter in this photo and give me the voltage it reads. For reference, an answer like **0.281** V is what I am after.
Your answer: **5** V
